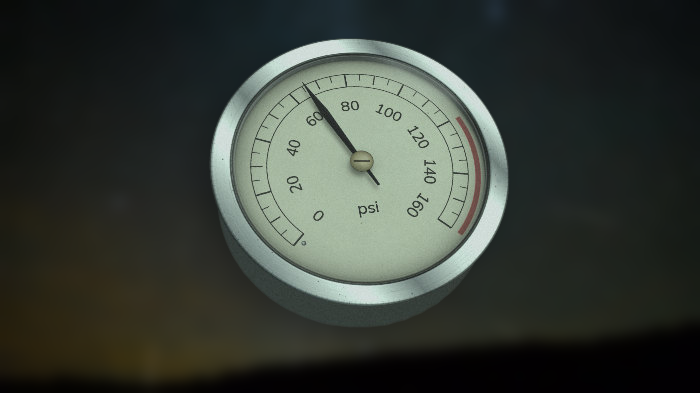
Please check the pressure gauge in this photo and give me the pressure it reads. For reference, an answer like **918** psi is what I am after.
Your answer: **65** psi
